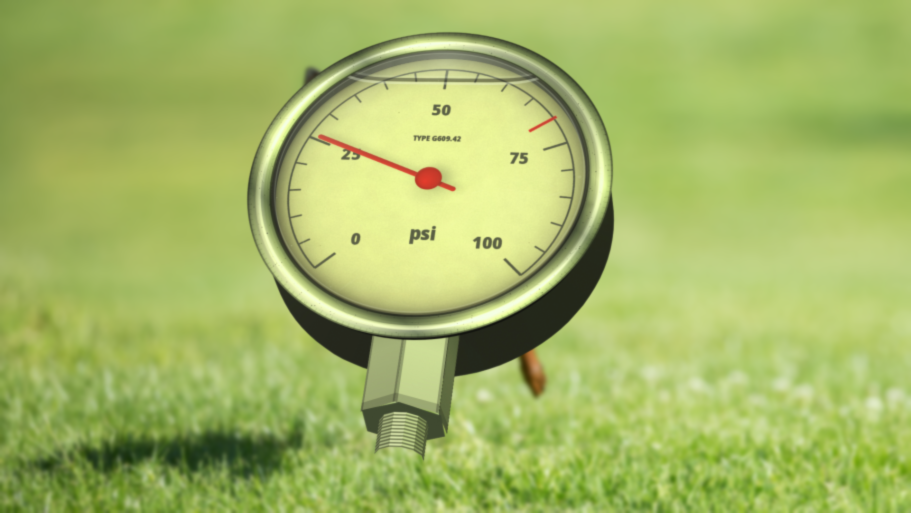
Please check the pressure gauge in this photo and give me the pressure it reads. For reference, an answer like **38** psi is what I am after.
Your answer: **25** psi
